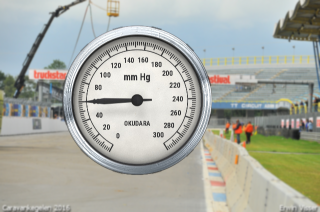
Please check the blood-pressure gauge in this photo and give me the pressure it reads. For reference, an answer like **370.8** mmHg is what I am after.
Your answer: **60** mmHg
